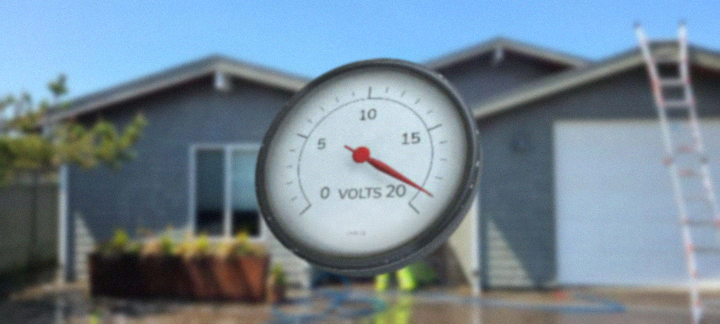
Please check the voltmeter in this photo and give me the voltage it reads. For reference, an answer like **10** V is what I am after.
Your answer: **19** V
